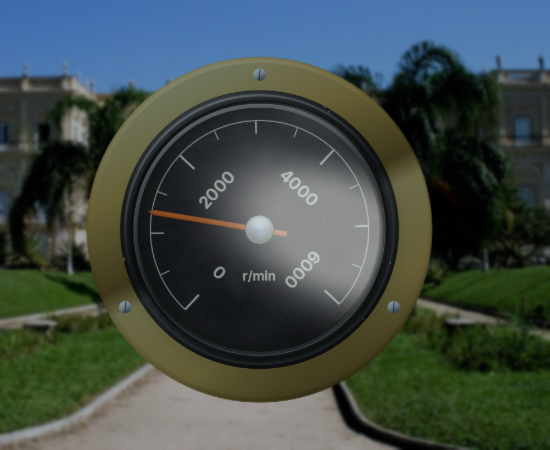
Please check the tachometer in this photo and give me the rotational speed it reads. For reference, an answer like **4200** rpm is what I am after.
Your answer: **1250** rpm
